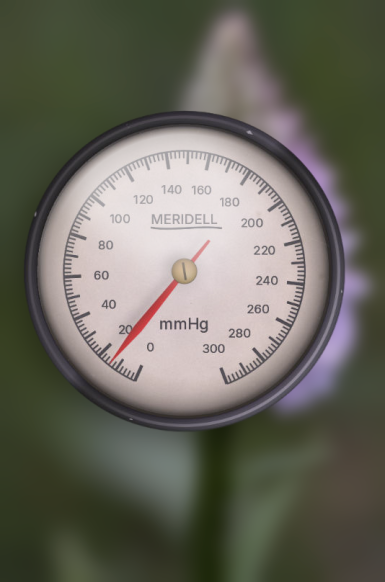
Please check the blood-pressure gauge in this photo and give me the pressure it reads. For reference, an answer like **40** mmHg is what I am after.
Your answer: **14** mmHg
